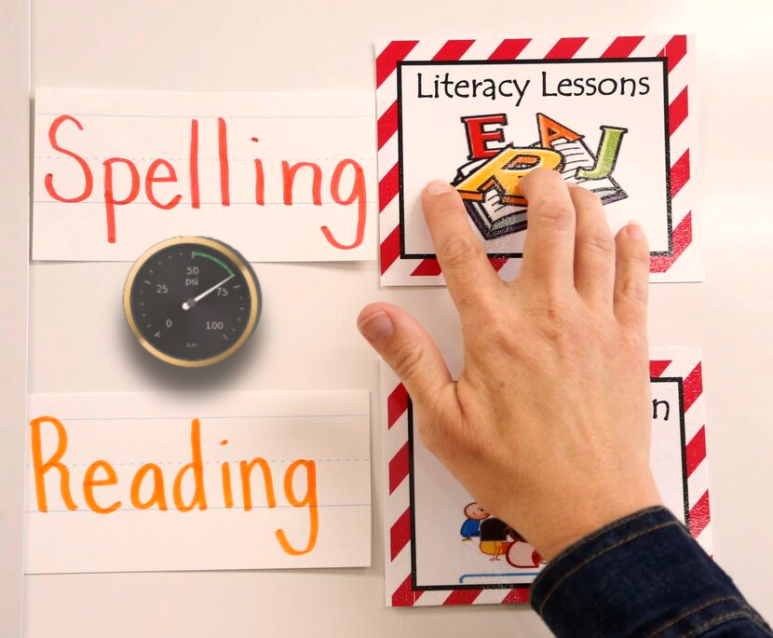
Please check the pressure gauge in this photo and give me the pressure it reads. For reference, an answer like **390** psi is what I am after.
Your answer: **70** psi
